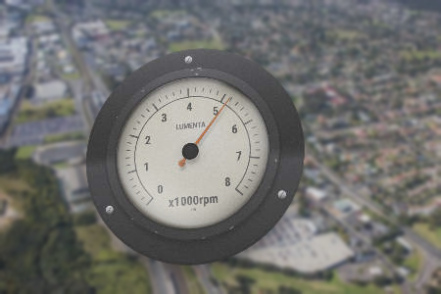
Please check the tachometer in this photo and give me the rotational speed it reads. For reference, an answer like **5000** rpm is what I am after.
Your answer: **5200** rpm
